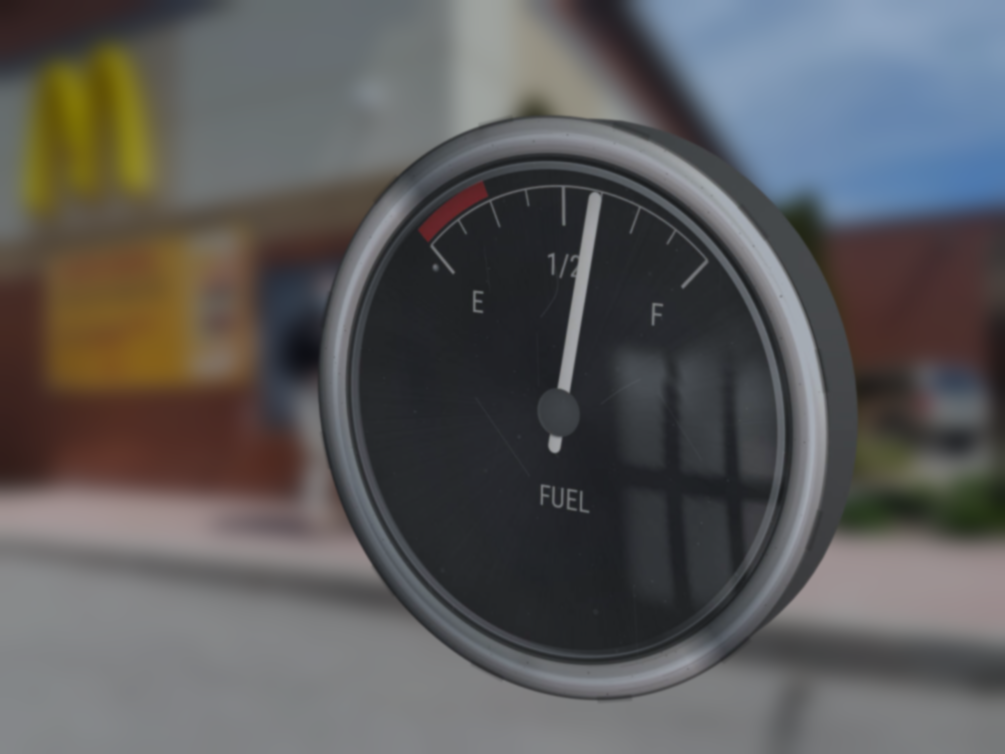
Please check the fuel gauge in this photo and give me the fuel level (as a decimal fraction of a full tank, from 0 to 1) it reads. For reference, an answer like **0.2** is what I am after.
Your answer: **0.625**
